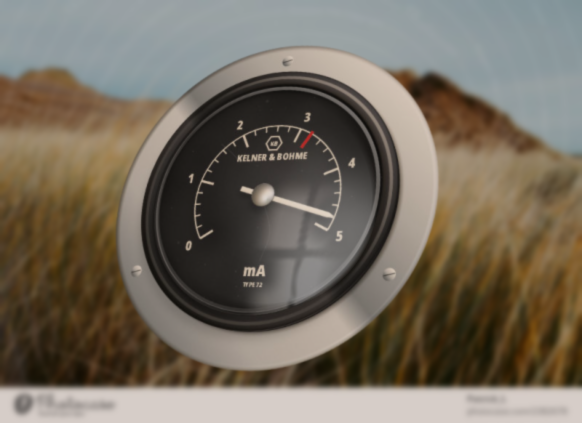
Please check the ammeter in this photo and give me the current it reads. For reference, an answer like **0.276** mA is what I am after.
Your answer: **4.8** mA
